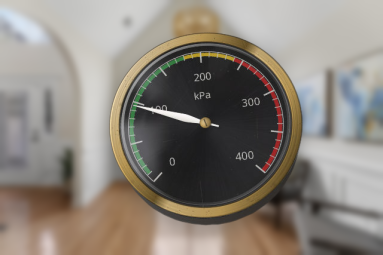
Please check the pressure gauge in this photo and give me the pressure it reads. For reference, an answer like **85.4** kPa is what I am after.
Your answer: **95** kPa
